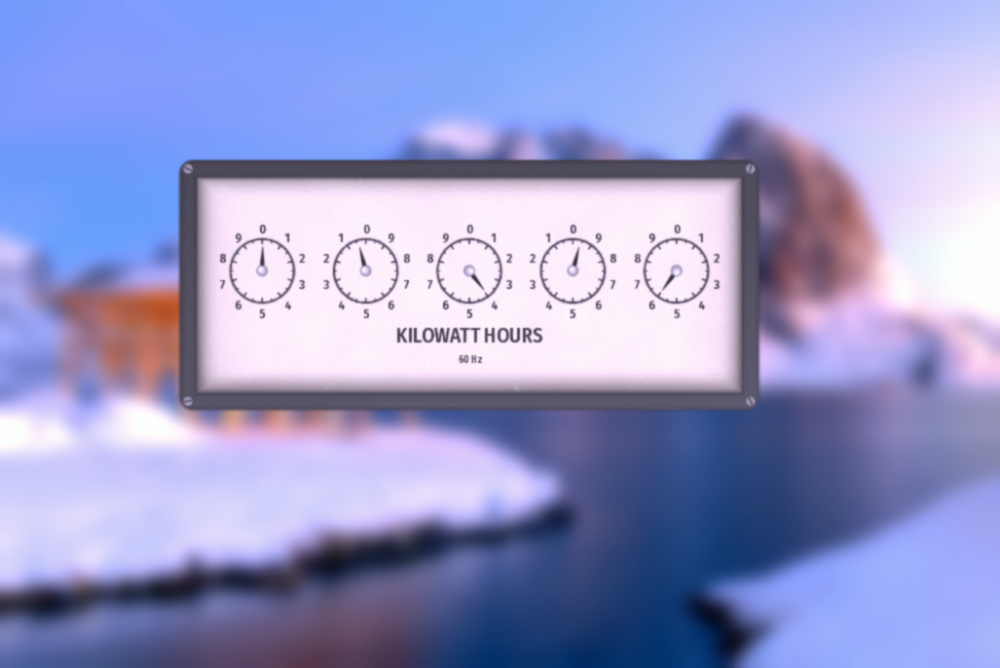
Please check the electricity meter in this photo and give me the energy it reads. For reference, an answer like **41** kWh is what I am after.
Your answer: **396** kWh
